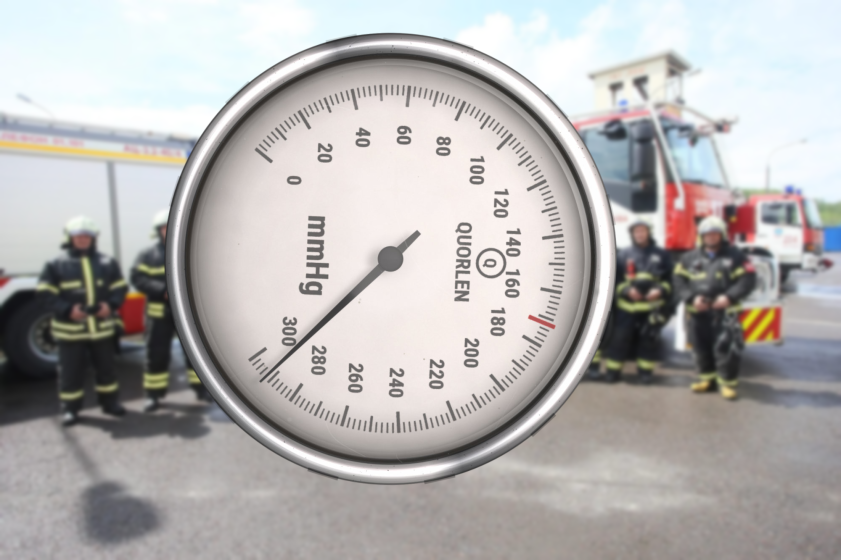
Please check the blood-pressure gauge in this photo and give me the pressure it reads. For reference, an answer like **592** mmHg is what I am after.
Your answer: **292** mmHg
